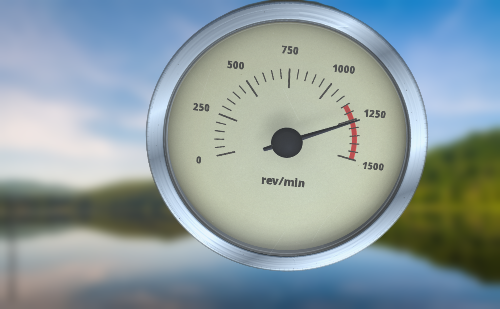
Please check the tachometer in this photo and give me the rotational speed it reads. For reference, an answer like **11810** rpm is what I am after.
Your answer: **1250** rpm
